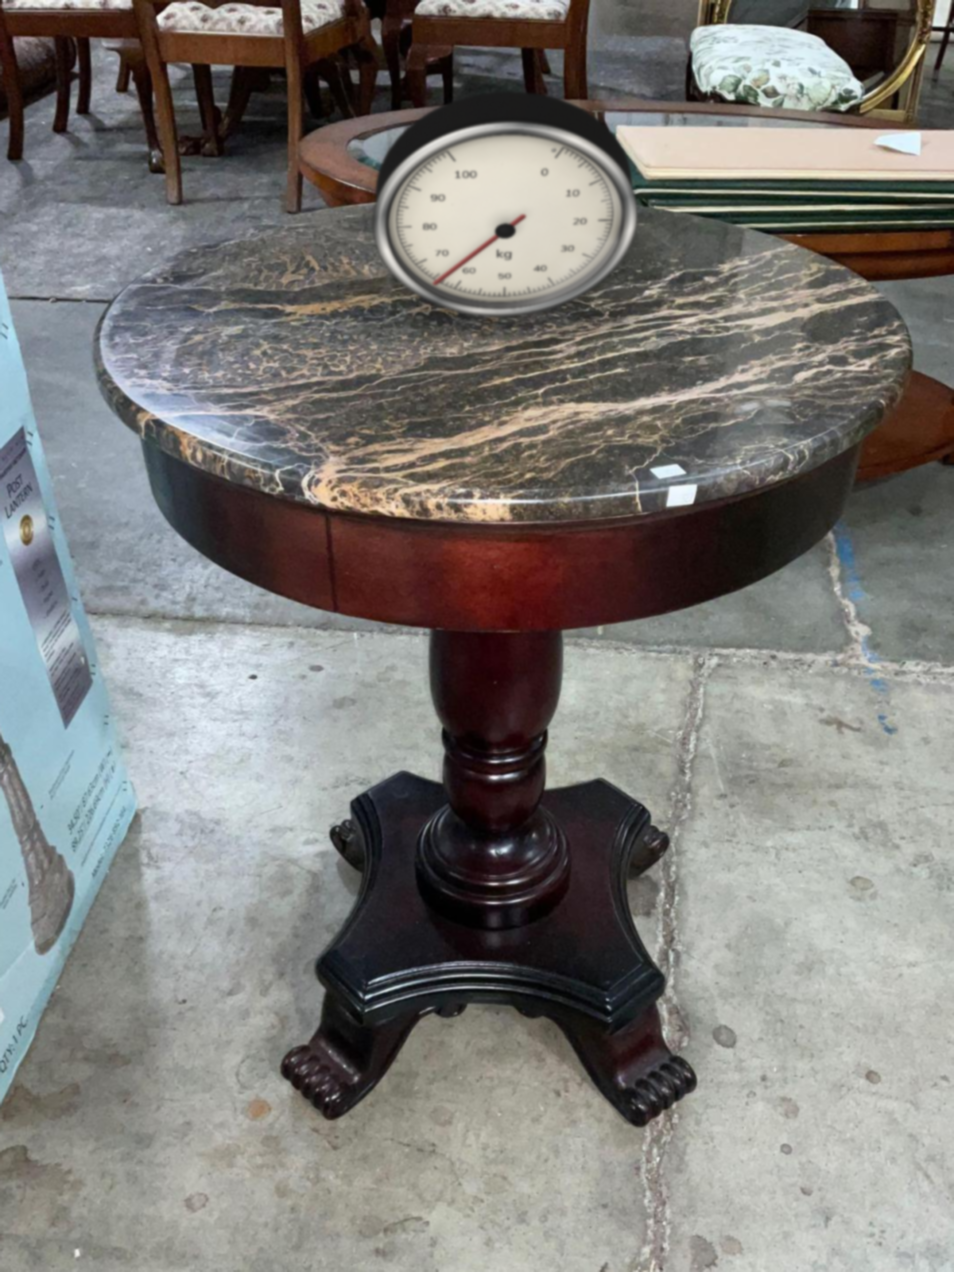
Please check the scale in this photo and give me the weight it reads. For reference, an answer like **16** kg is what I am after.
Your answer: **65** kg
